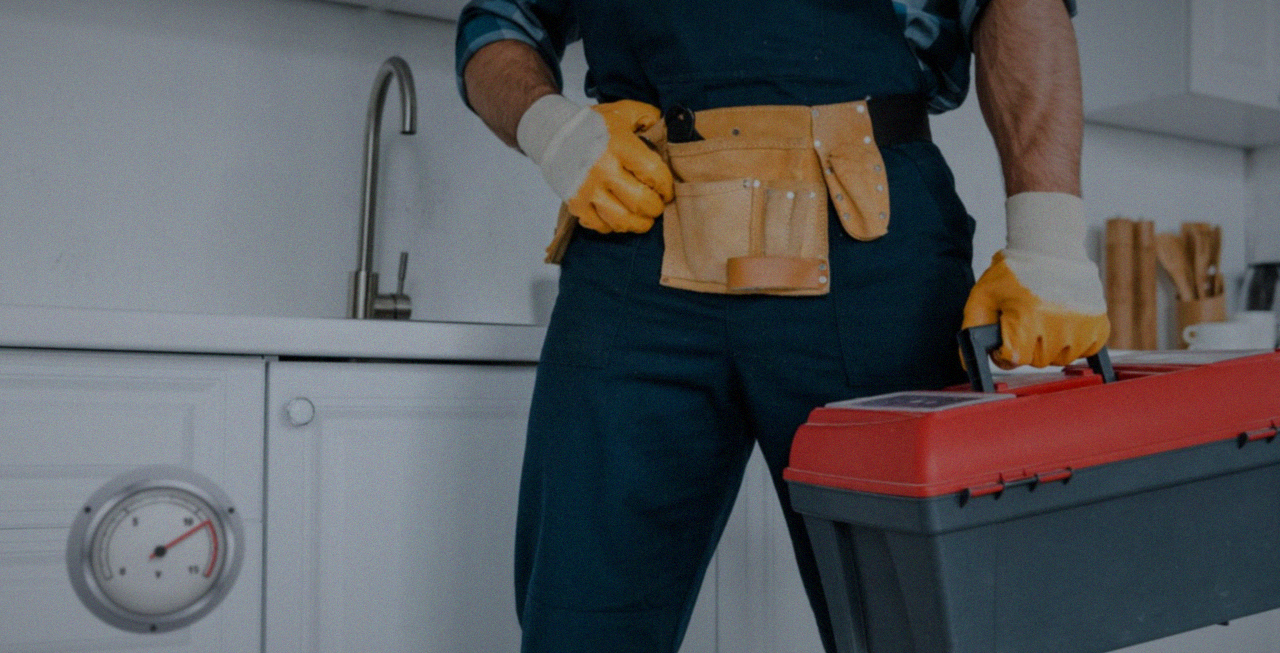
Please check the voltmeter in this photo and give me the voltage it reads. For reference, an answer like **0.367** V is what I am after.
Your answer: **11** V
